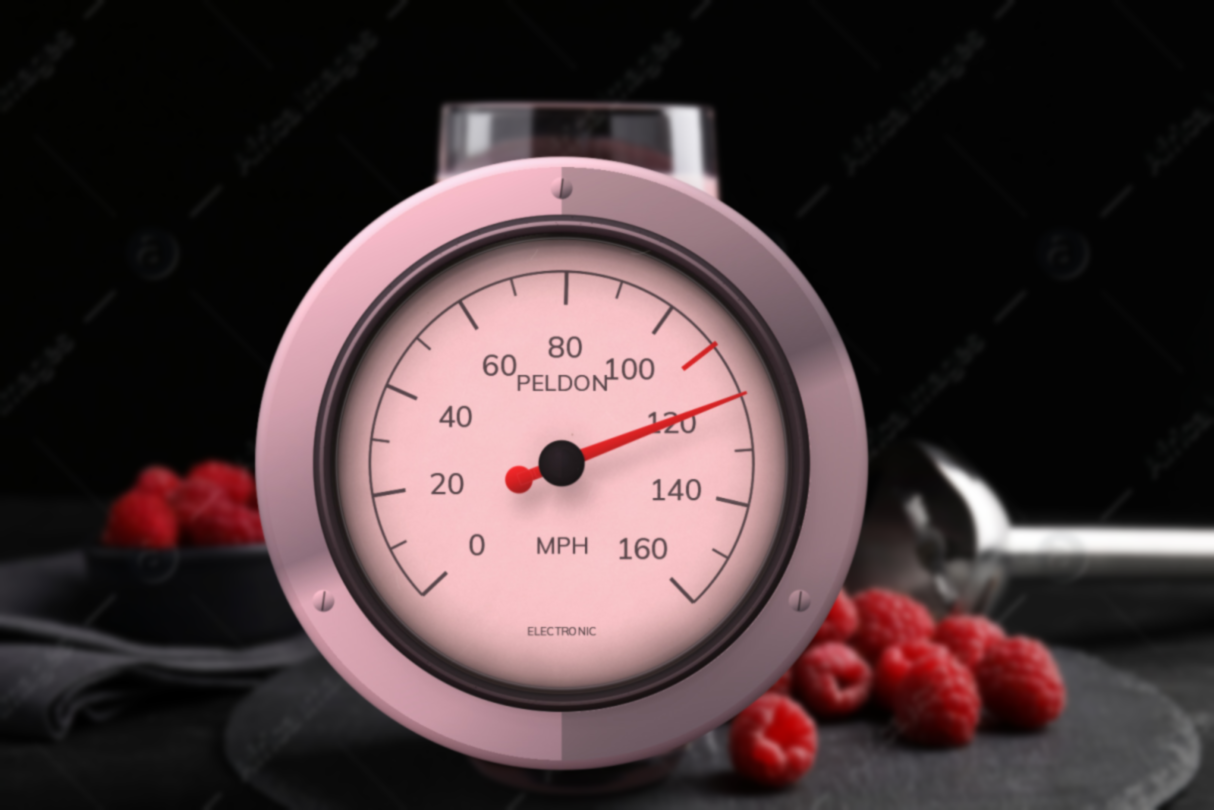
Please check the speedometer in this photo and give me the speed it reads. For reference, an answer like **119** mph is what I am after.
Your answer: **120** mph
